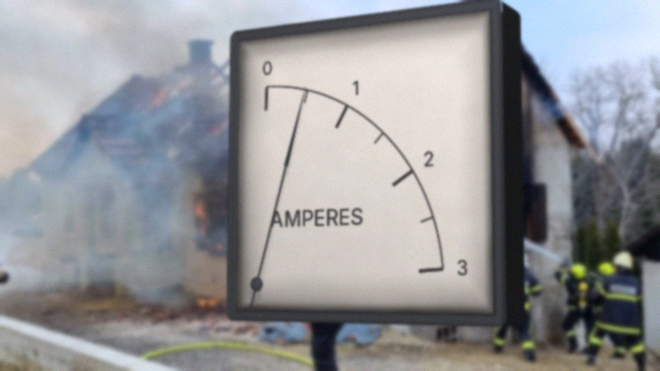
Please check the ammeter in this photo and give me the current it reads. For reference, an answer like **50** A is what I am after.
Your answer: **0.5** A
